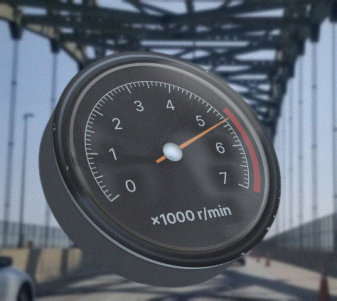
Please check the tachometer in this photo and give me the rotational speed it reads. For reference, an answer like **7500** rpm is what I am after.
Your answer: **5400** rpm
